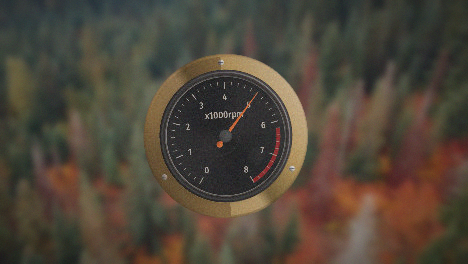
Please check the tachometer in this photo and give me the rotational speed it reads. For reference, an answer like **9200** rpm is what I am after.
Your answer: **5000** rpm
